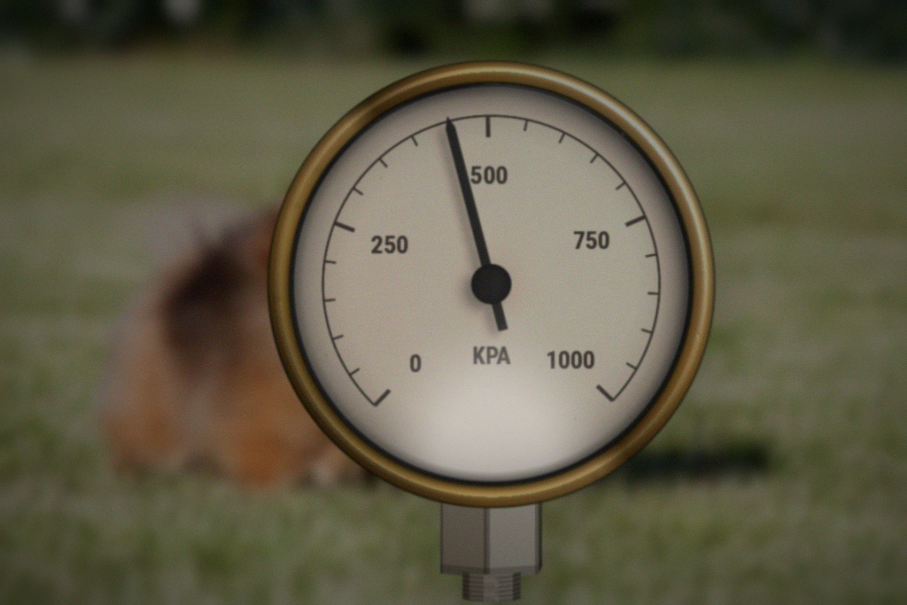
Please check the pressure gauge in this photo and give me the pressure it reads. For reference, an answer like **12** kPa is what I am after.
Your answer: **450** kPa
